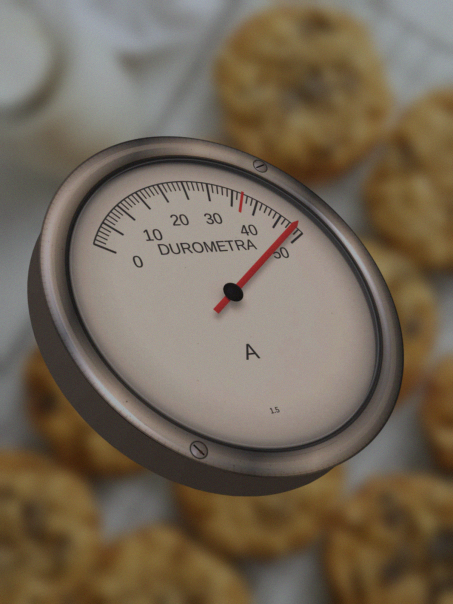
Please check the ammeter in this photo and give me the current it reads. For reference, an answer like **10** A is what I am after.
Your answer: **48** A
